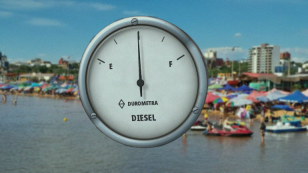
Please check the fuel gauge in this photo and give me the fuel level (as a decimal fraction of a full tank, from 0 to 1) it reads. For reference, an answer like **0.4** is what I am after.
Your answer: **0.5**
